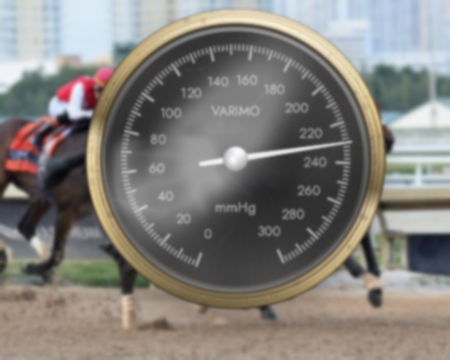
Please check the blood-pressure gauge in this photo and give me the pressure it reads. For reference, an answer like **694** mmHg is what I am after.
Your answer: **230** mmHg
